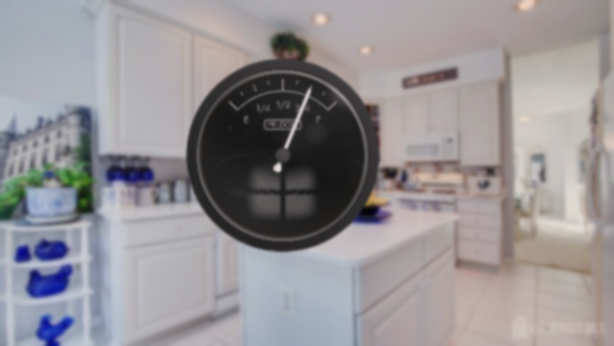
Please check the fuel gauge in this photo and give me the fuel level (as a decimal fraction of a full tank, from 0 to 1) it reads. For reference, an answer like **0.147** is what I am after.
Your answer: **0.75**
